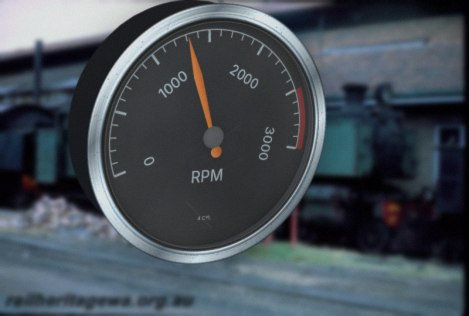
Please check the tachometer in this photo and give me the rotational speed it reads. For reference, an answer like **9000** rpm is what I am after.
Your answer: **1300** rpm
